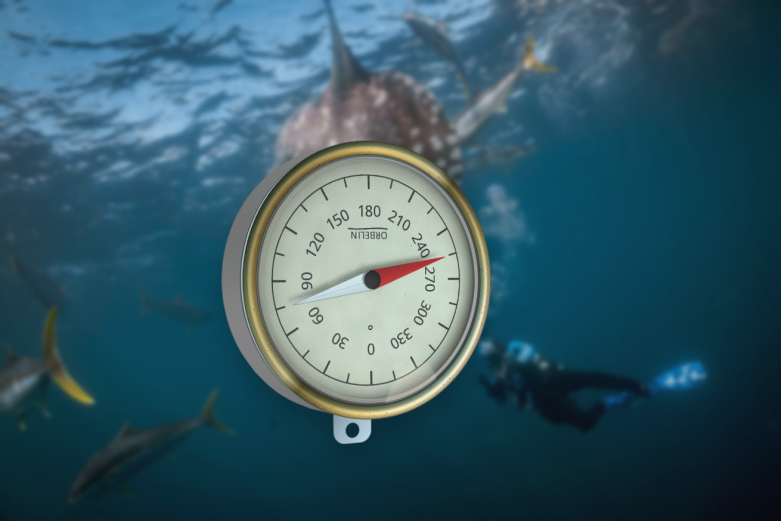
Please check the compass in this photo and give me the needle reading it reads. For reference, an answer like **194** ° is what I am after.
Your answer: **255** °
